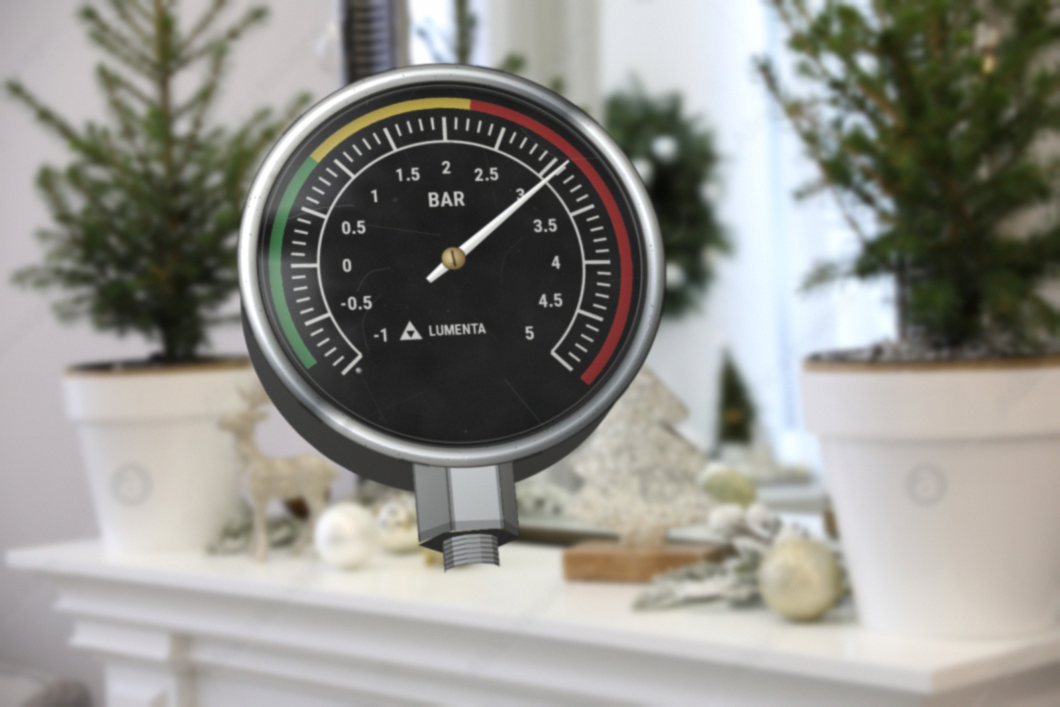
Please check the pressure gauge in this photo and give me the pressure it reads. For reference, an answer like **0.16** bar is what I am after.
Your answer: **3.1** bar
